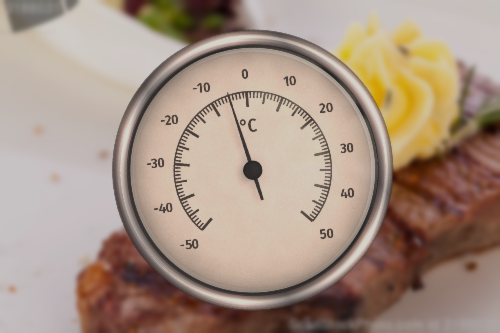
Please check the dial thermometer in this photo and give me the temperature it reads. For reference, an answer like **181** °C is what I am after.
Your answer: **-5** °C
